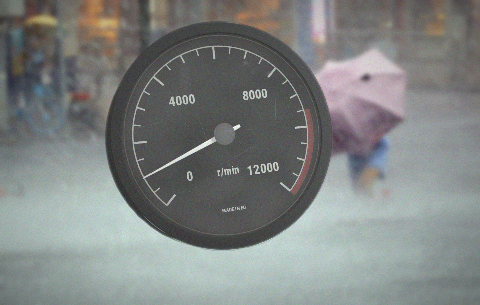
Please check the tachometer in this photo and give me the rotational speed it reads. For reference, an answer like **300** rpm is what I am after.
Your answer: **1000** rpm
